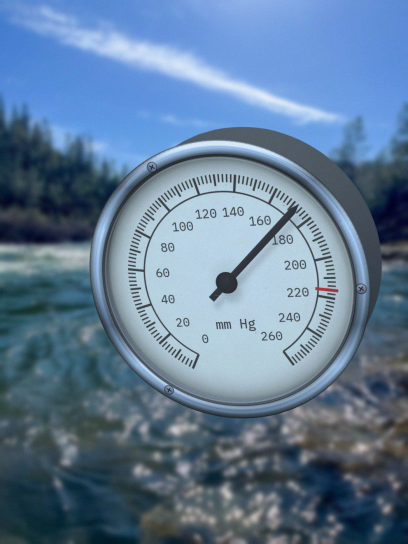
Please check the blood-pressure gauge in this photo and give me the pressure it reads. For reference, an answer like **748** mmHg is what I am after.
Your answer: **172** mmHg
